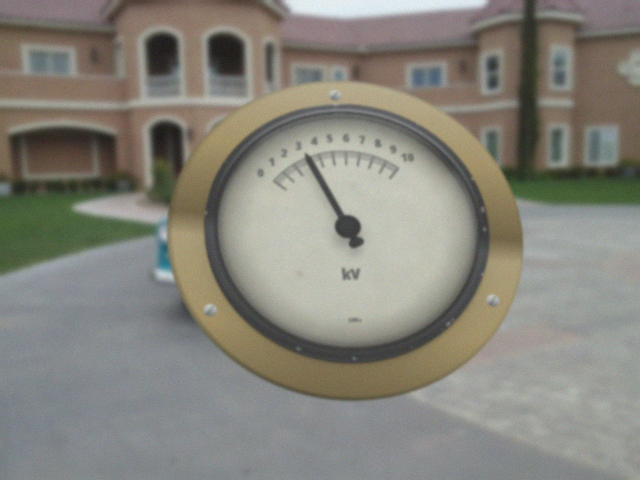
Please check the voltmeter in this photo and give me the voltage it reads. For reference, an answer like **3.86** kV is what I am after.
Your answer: **3** kV
